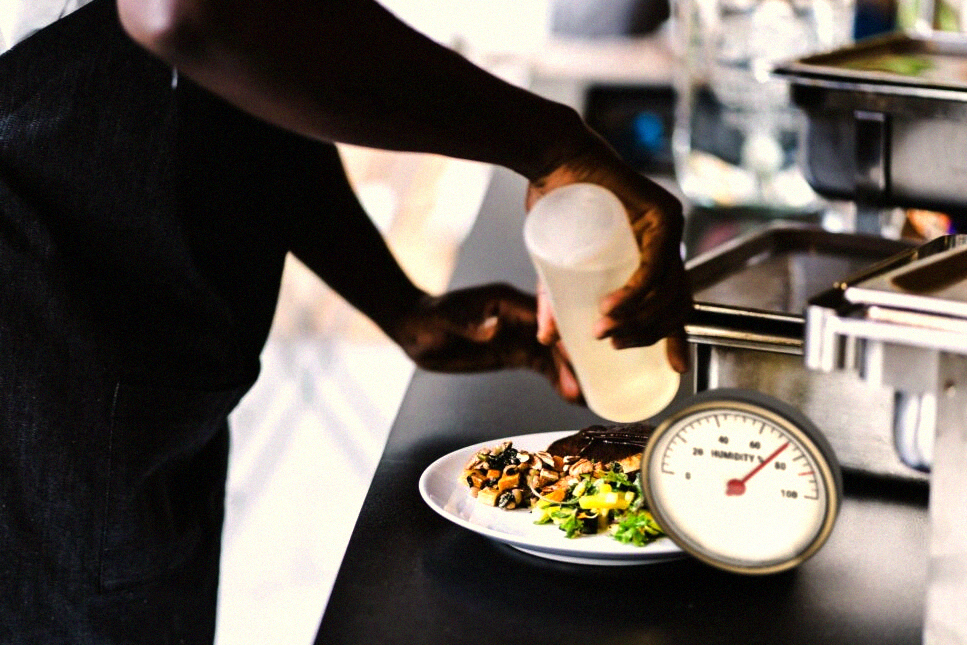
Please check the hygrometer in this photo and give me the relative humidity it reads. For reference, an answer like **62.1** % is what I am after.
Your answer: **72** %
